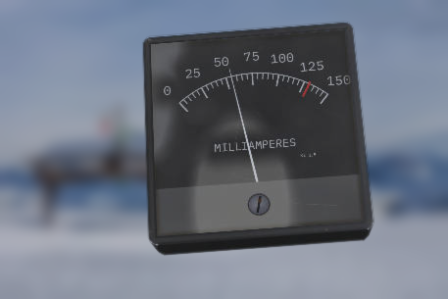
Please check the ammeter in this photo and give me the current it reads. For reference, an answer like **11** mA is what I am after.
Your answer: **55** mA
